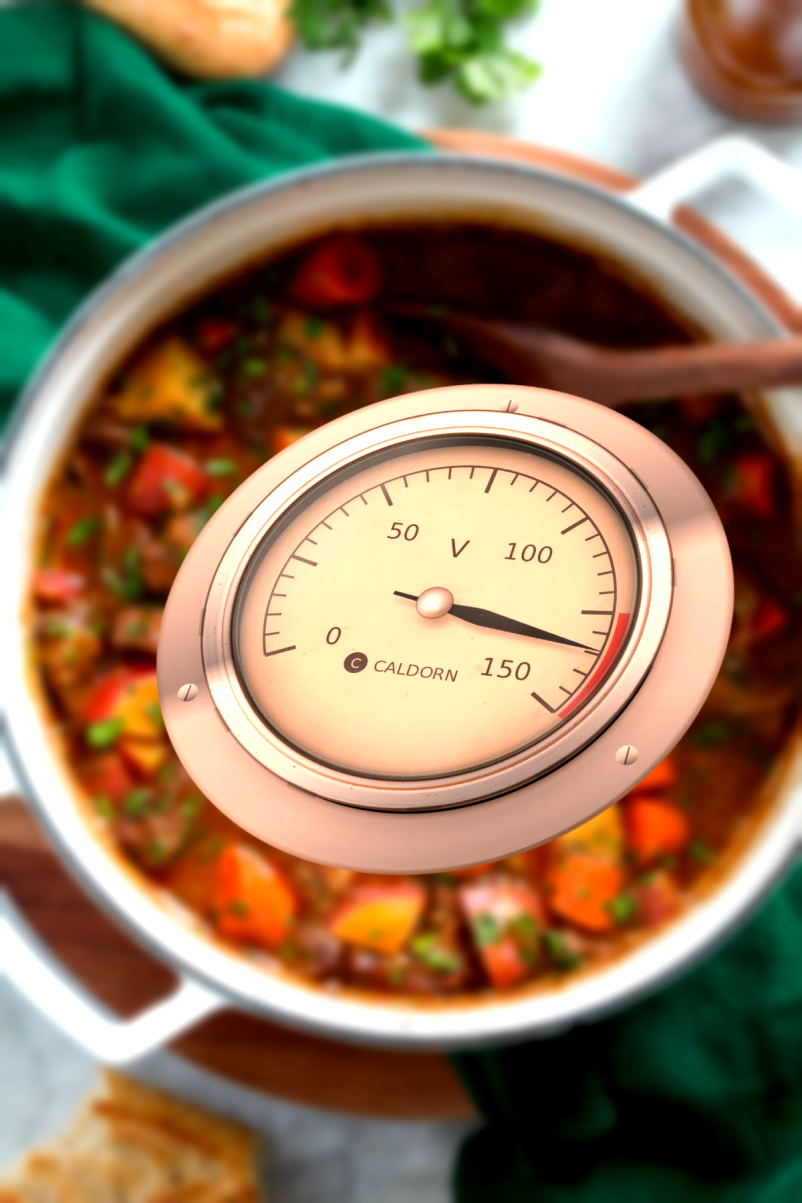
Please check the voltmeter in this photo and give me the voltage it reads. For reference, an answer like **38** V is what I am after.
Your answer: **135** V
